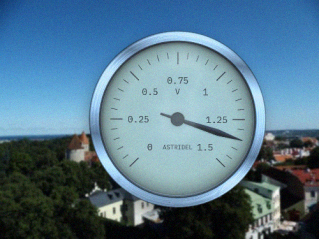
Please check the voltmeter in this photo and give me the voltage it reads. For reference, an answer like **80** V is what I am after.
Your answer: **1.35** V
